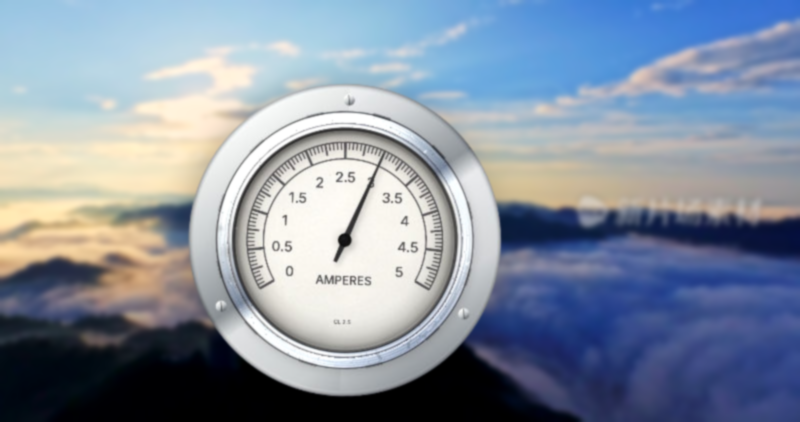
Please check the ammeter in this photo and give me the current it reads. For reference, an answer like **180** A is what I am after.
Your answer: **3** A
